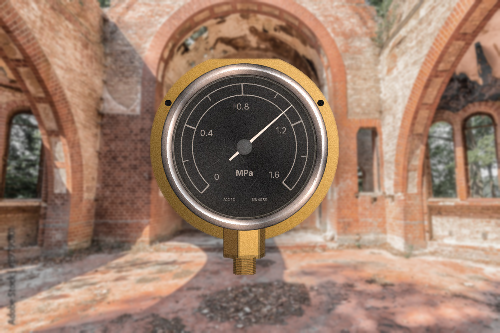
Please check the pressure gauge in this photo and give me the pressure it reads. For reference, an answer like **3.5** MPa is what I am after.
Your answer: **1.1** MPa
